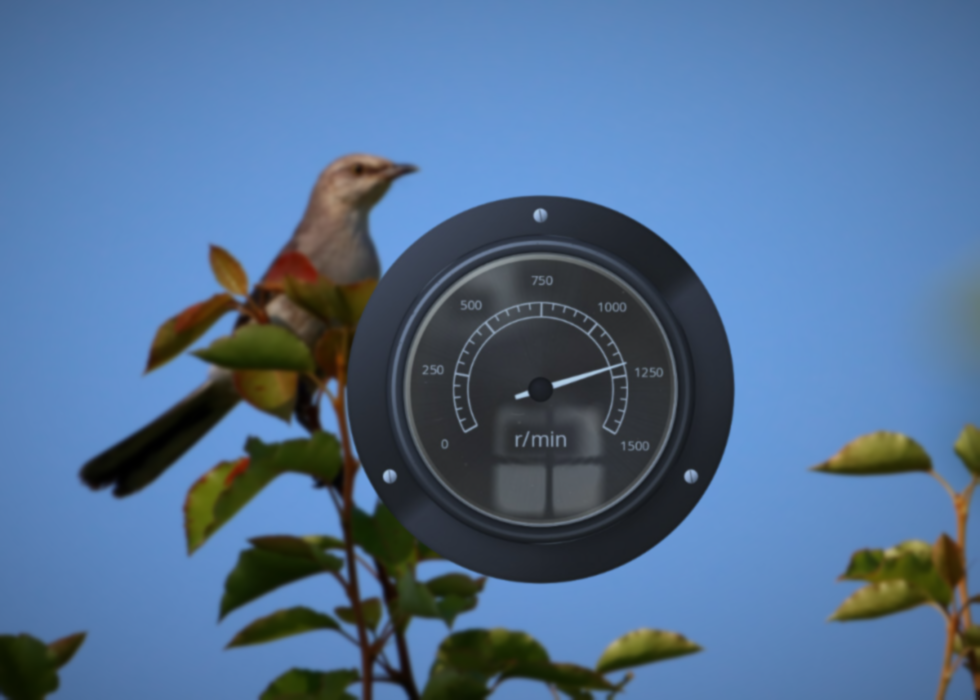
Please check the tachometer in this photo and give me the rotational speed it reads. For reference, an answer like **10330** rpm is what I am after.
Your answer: **1200** rpm
